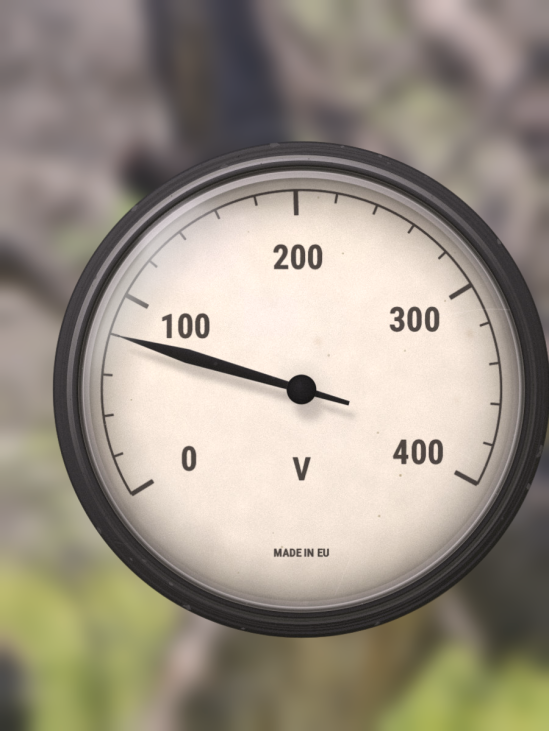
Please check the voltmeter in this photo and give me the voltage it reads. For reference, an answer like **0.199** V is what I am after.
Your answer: **80** V
